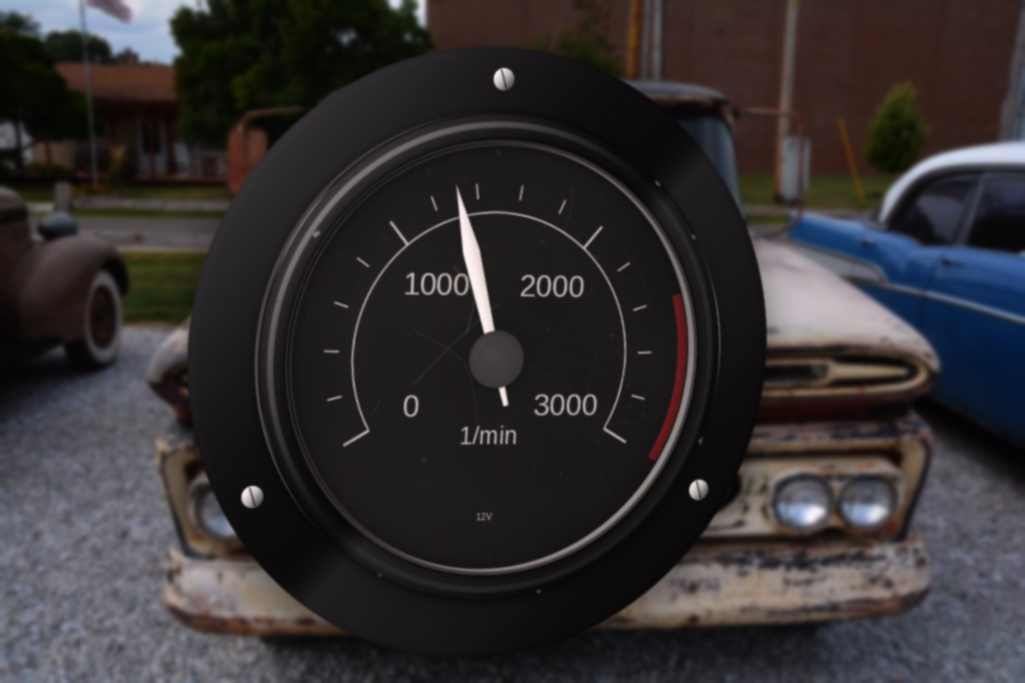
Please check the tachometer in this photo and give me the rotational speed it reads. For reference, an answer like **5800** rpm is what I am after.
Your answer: **1300** rpm
